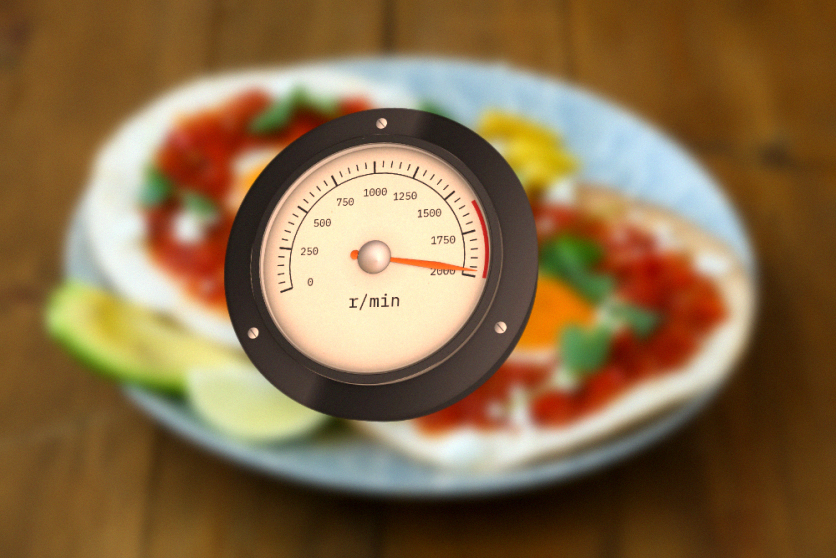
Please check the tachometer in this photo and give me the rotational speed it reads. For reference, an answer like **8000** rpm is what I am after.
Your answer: **1975** rpm
